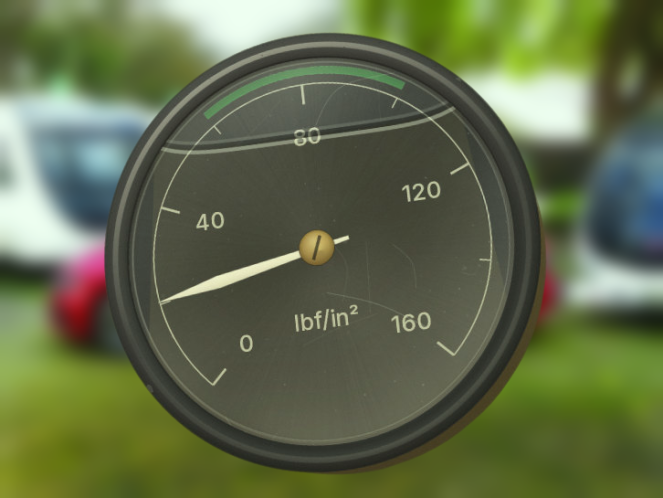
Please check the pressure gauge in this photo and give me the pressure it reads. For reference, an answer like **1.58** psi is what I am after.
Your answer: **20** psi
